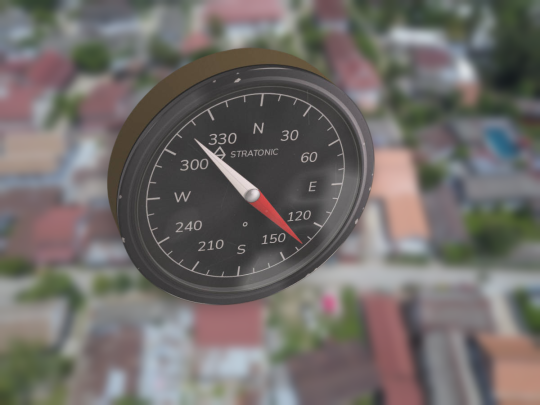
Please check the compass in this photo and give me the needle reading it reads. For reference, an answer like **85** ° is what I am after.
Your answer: **135** °
